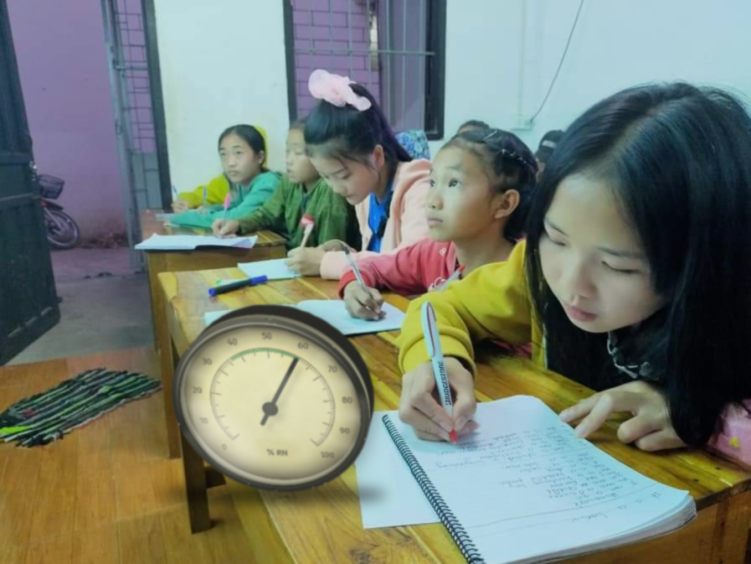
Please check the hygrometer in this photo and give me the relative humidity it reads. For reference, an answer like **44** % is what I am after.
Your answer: **60** %
